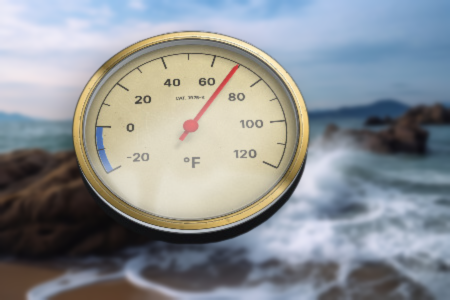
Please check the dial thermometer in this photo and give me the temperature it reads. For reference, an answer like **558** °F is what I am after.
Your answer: **70** °F
